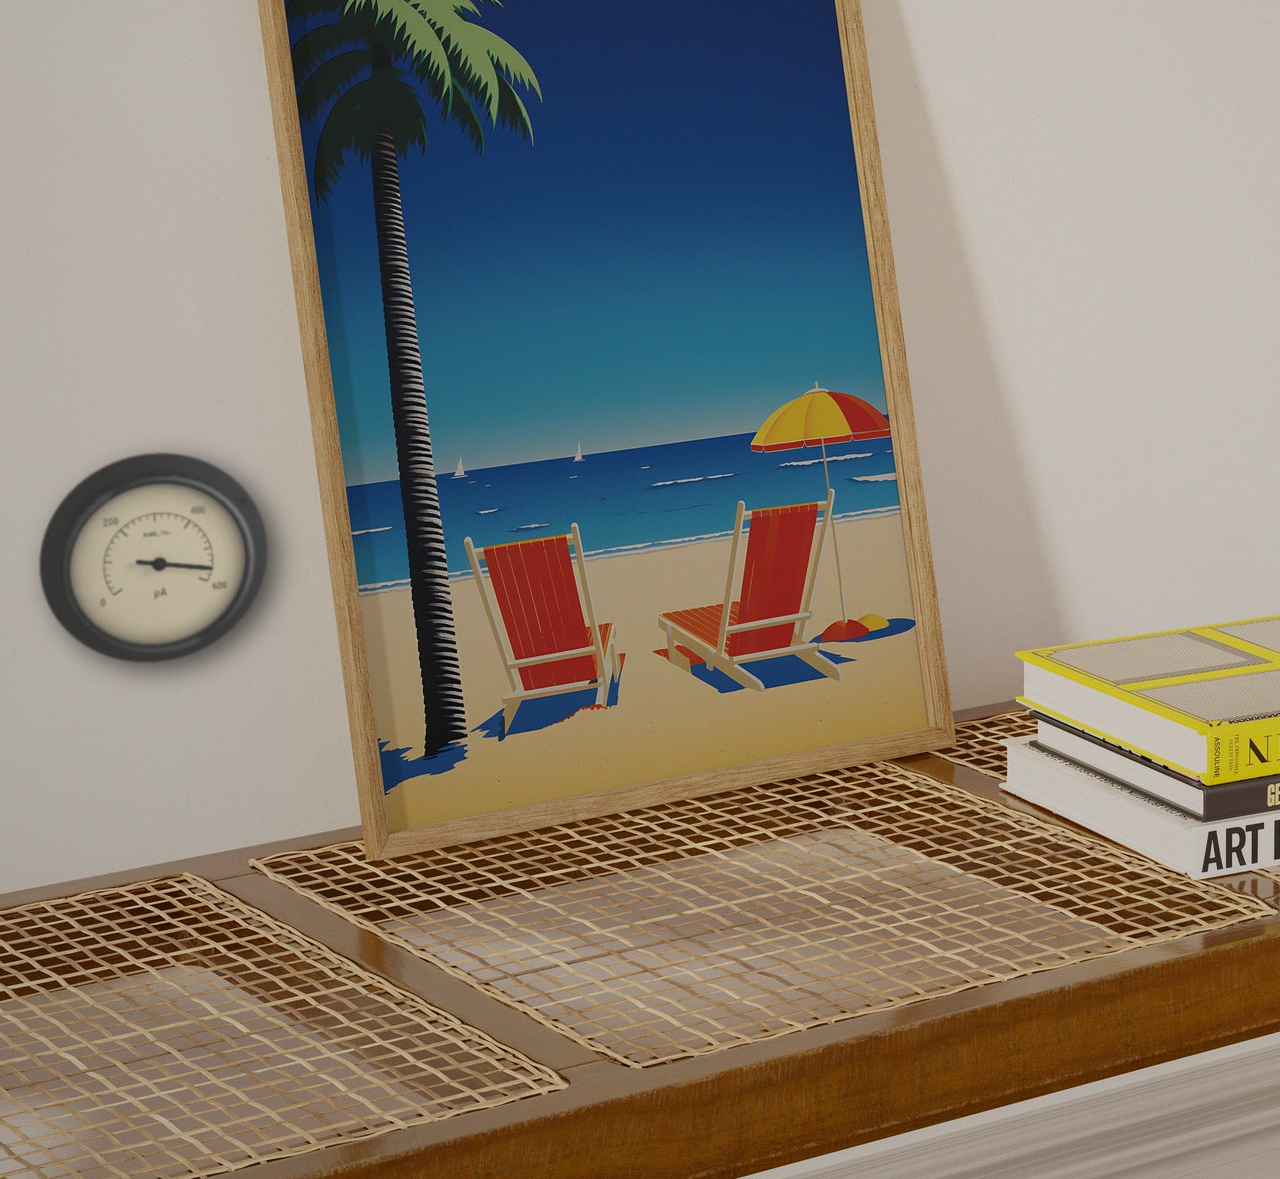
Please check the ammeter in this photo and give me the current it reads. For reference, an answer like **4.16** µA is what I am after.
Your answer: **560** µA
